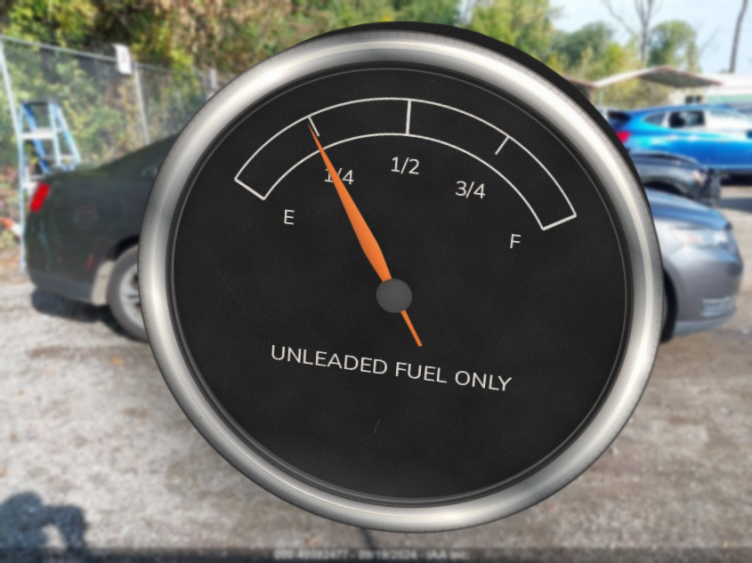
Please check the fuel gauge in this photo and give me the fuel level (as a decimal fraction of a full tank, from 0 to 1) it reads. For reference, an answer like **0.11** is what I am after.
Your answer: **0.25**
